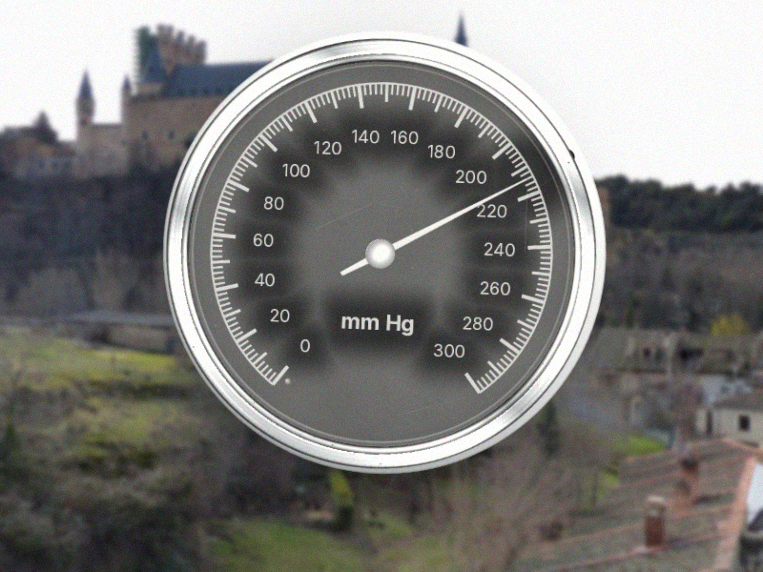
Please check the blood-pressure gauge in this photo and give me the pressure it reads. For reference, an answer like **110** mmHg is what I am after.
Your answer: **214** mmHg
